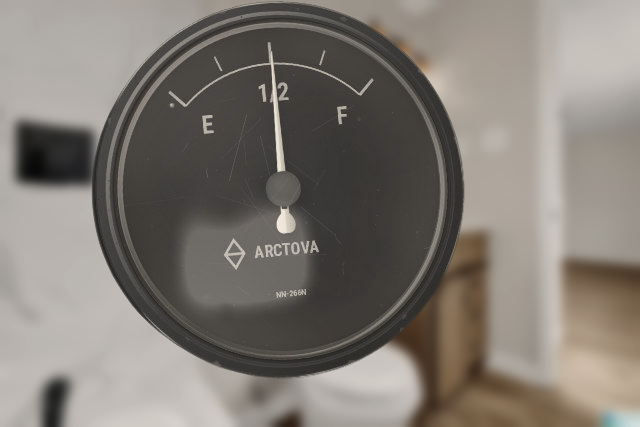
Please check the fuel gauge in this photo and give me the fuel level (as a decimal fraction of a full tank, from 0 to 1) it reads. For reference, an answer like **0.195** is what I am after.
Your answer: **0.5**
